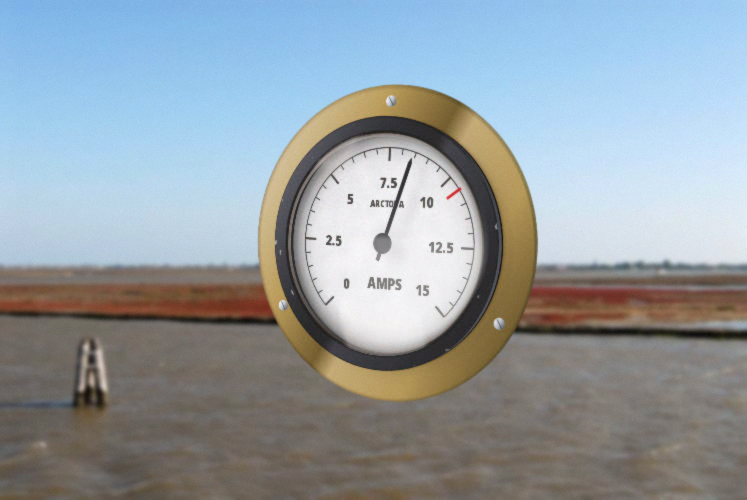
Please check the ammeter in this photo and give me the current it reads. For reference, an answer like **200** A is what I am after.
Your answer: **8.5** A
